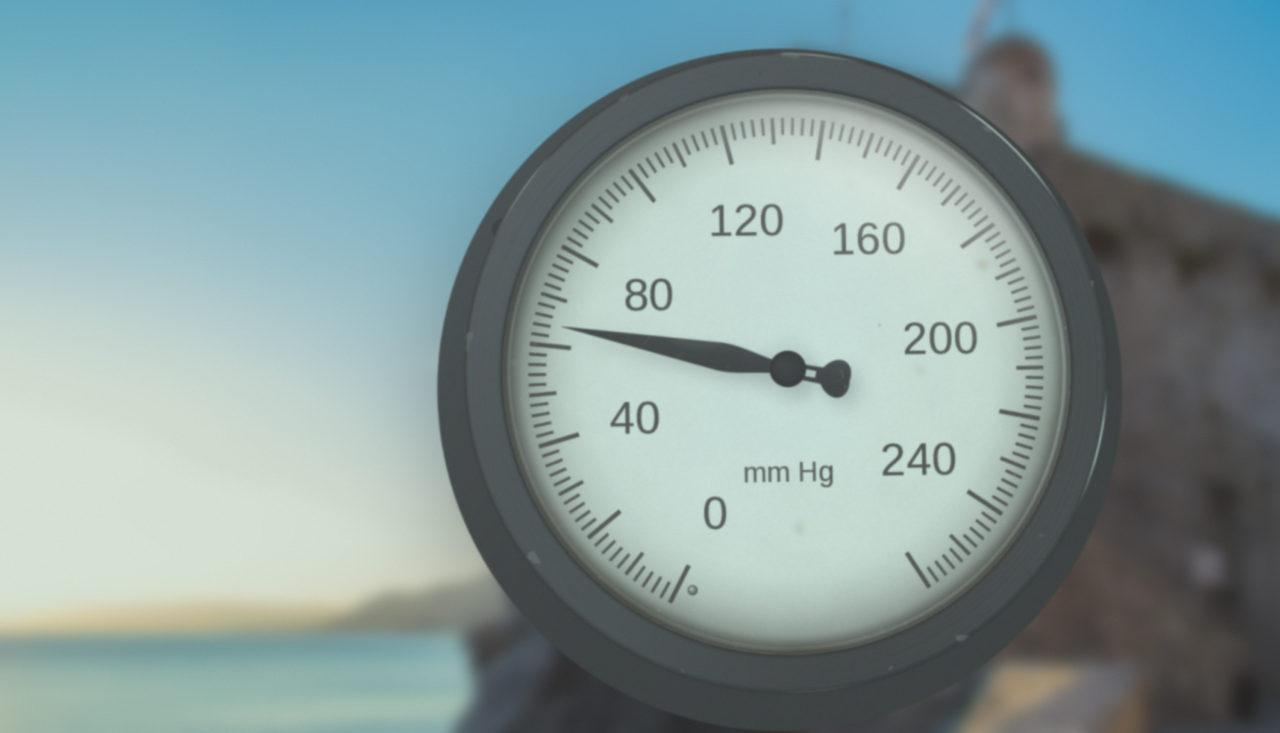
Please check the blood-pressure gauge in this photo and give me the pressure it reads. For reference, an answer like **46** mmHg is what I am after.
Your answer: **64** mmHg
